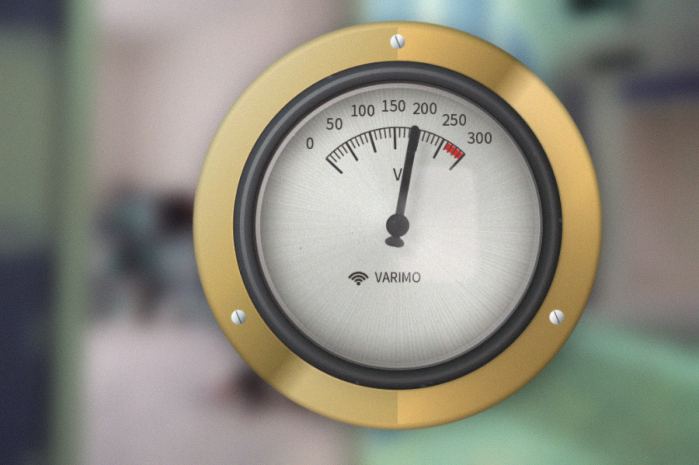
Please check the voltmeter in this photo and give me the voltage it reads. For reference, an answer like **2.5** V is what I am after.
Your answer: **190** V
